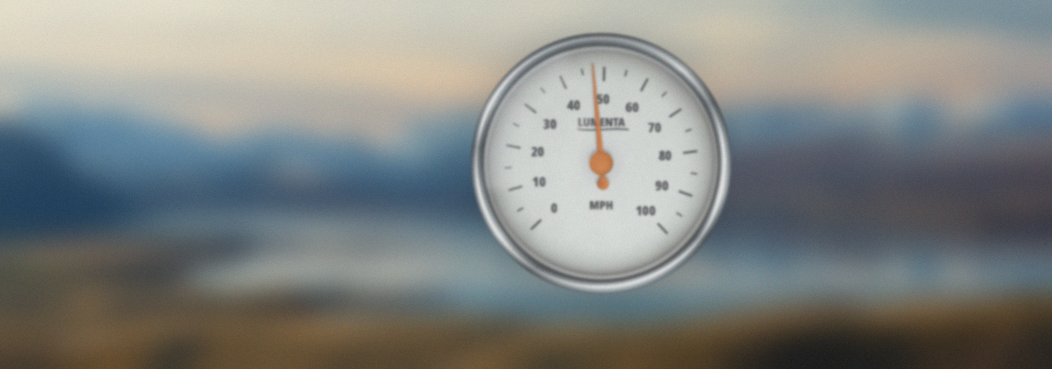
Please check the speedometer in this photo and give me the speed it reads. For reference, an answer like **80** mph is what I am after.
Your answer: **47.5** mph
